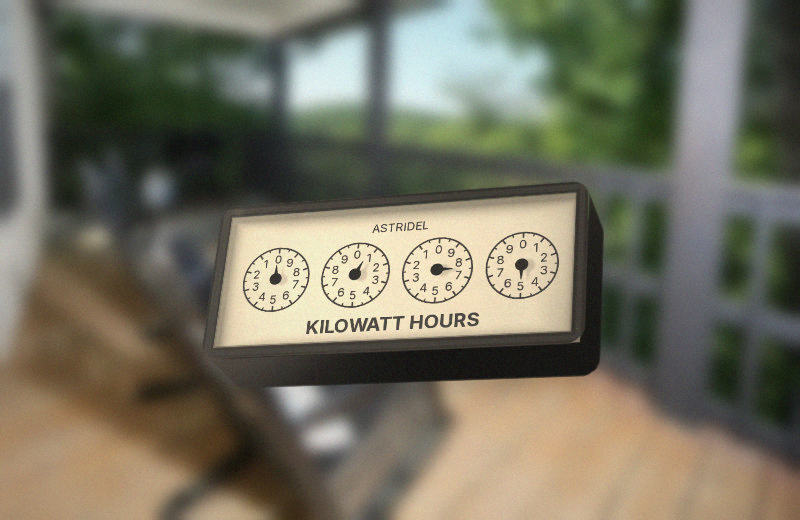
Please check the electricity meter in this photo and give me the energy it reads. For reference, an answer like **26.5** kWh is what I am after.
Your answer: **75** kWh
